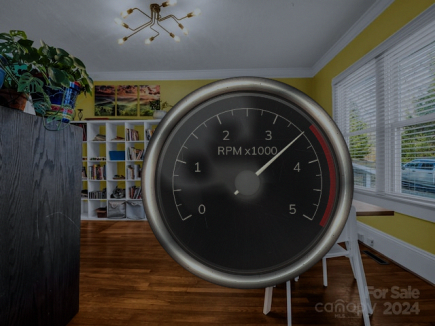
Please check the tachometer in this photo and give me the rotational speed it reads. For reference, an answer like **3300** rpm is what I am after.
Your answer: **3500** rpm
